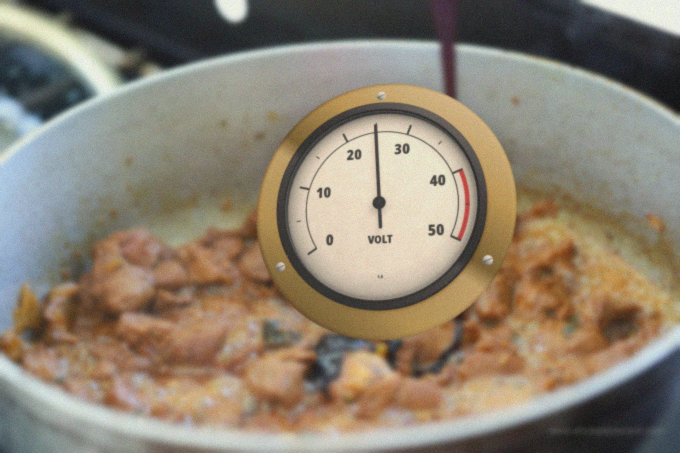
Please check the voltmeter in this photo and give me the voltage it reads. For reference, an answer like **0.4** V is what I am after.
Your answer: **25** V
